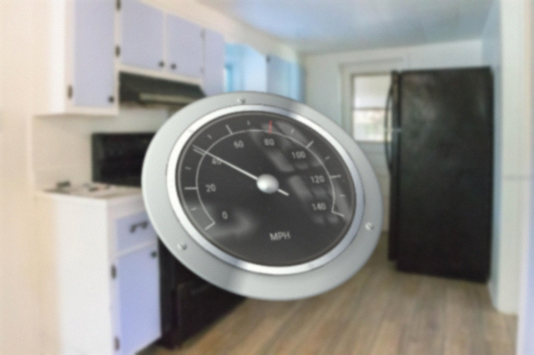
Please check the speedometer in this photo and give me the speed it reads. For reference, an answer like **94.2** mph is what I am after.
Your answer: **40** mph
